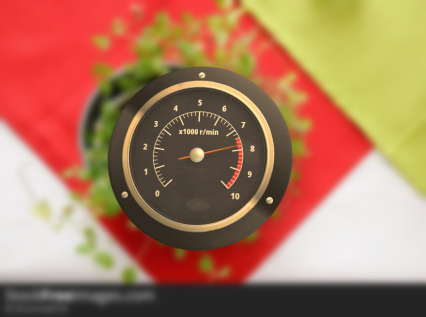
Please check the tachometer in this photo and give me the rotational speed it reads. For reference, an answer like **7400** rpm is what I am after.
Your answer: **7800** rpm
